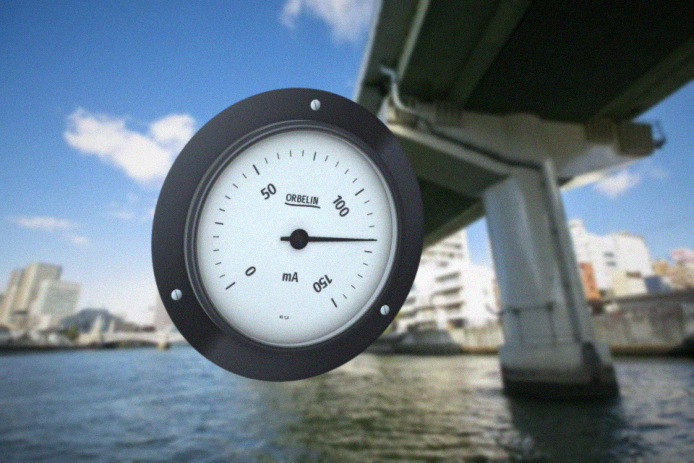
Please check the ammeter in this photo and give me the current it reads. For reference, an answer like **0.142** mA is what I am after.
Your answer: **120** mA
